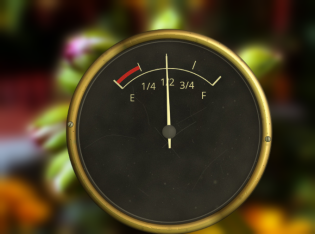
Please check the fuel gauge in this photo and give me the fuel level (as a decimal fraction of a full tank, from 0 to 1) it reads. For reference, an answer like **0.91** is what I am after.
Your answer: **0.5**
